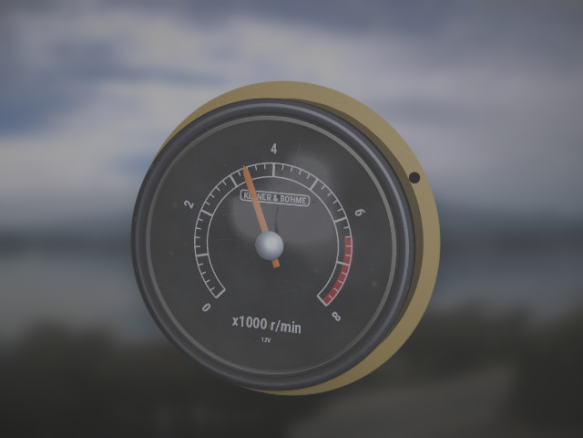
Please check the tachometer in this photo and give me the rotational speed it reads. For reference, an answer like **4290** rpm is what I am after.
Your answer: **3400** rpm
